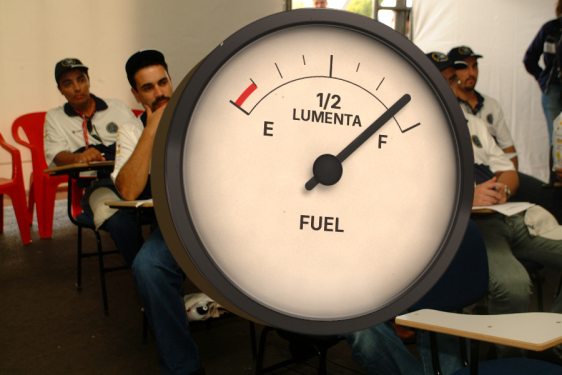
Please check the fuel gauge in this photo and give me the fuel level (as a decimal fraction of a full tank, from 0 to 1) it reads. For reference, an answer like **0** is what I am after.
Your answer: **0.875**
